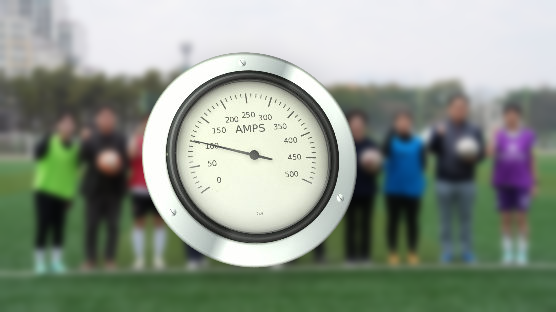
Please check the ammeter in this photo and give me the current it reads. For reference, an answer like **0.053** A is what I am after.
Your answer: **100** A
